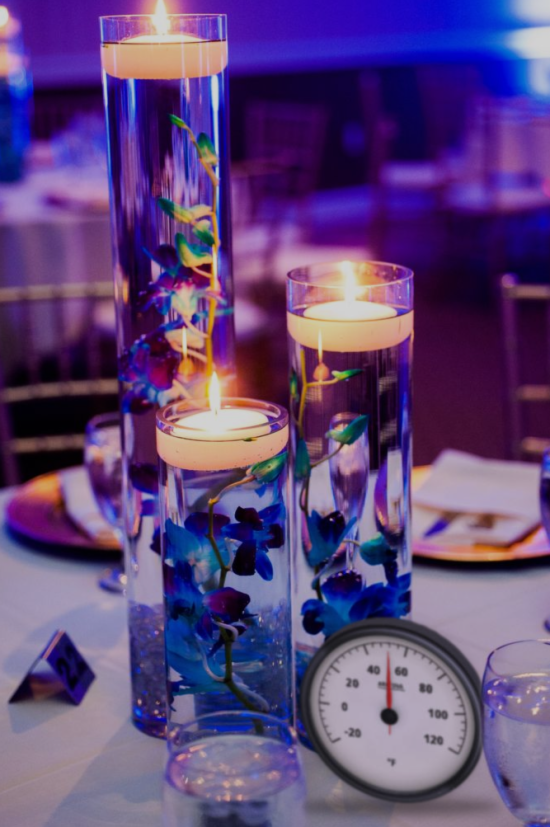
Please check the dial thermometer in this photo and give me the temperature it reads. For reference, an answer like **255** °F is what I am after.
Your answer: **52** °F
